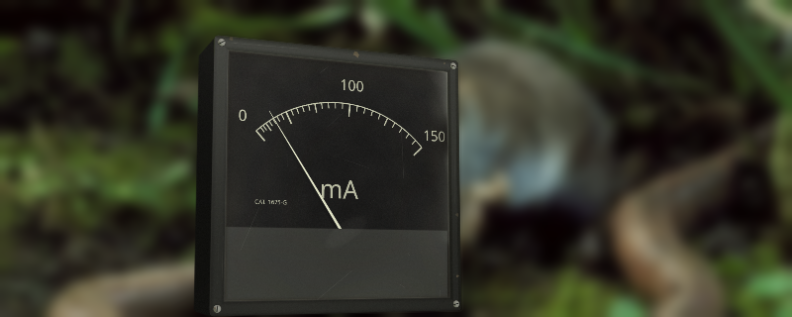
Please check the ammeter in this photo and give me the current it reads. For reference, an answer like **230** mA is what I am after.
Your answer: **35** mA
